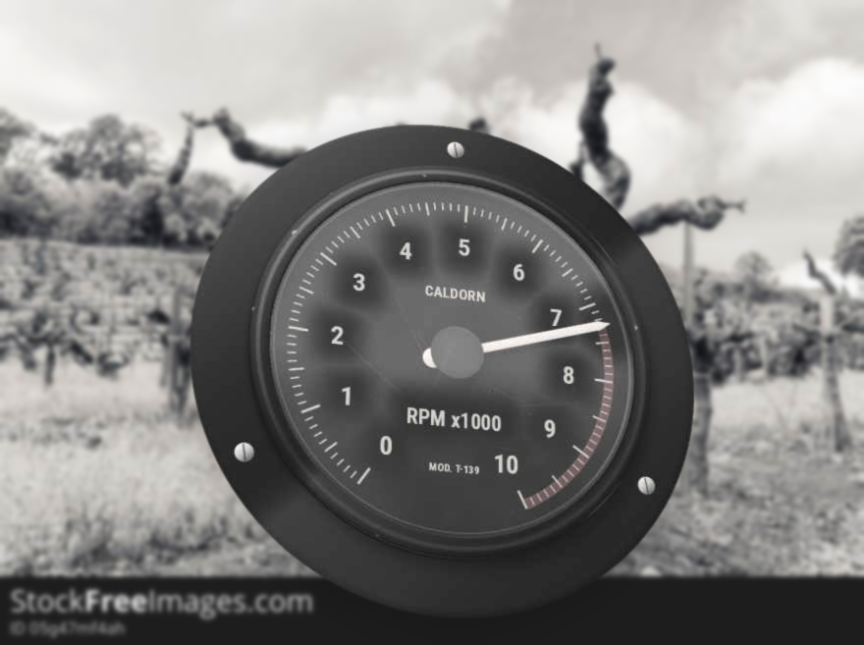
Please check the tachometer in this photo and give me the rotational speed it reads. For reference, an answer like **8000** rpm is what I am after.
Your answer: **7300** rpm
